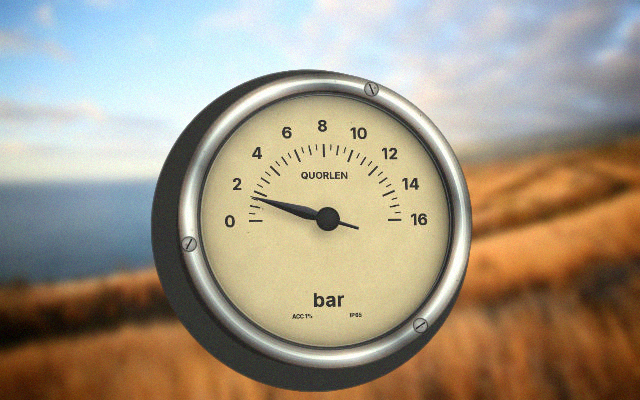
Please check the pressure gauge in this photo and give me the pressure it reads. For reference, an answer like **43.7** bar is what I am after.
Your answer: **1.5** bar
